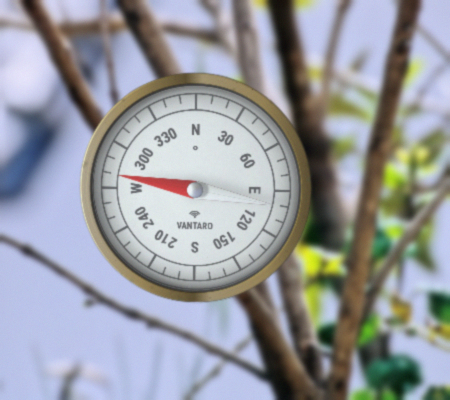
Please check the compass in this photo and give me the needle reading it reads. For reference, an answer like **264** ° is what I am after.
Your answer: **280** °
